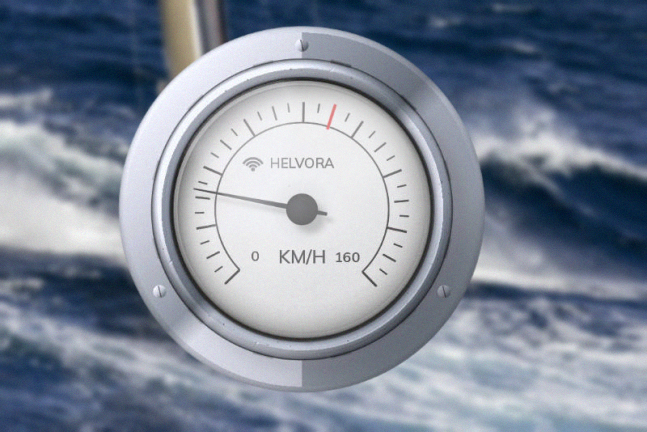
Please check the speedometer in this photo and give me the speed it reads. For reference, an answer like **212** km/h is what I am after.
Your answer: **32.5** km/h
